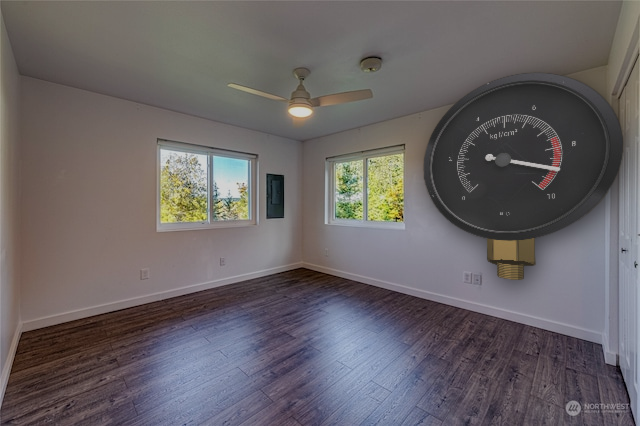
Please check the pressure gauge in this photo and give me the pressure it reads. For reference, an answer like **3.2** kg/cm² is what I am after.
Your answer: **9** kg/cm²
